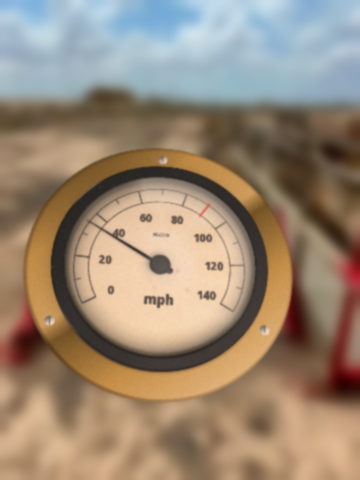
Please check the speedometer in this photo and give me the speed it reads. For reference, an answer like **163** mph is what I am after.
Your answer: **35** mph
